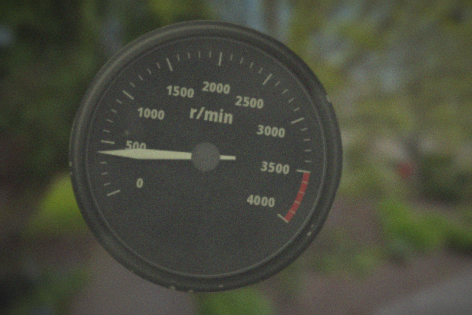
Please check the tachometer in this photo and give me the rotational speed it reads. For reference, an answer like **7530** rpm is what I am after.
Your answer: **400** rpm
